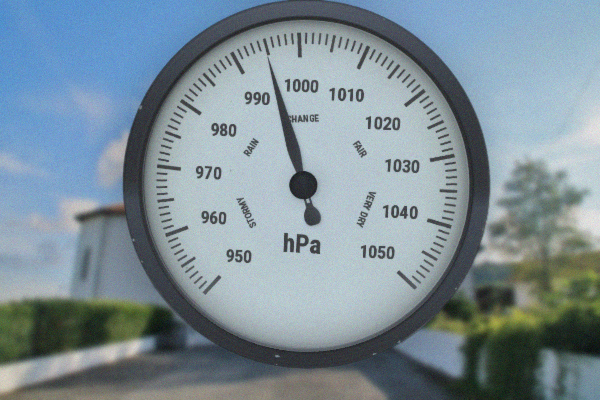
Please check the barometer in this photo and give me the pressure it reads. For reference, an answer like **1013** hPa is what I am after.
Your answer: **995** hPa
